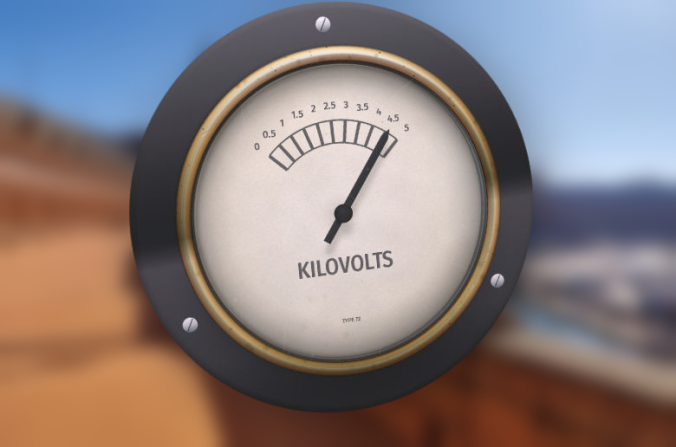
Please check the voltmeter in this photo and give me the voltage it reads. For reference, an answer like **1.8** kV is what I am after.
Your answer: **4.5** kV
